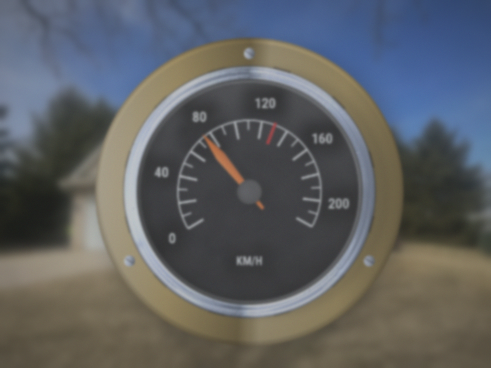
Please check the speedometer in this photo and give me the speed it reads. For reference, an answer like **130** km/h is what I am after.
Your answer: **75** km/h
